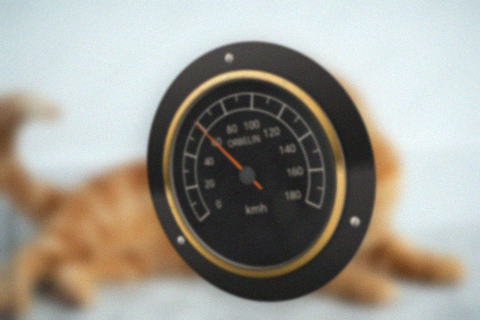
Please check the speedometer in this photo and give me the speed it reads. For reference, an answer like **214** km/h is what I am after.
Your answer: **60** km/h
